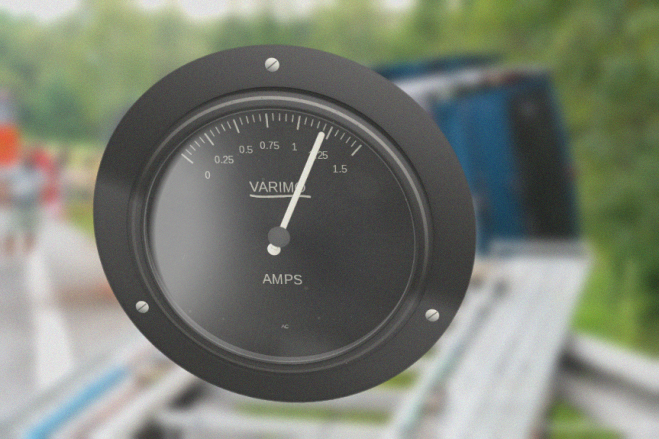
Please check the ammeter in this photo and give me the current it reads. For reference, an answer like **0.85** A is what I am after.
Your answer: **1.2** A
